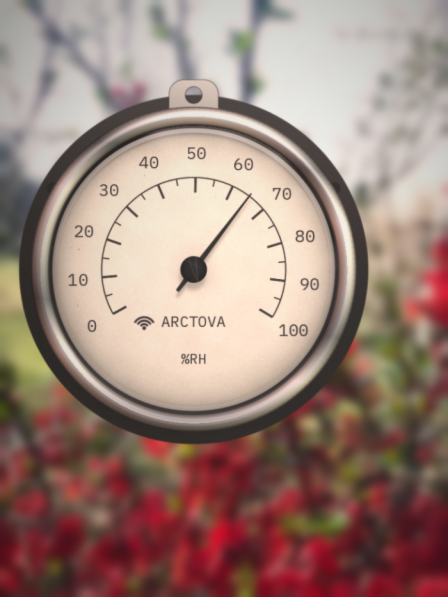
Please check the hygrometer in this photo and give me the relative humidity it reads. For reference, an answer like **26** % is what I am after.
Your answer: **65** %
